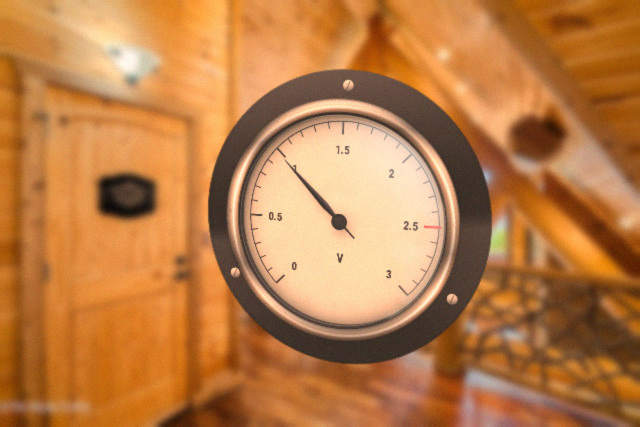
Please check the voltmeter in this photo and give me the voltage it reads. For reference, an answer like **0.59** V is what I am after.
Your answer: **1** V
